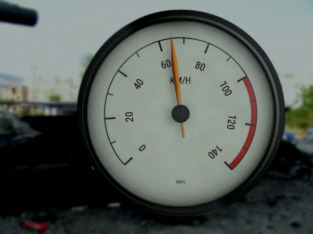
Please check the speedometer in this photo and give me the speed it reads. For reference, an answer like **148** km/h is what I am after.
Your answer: **65** km/h
